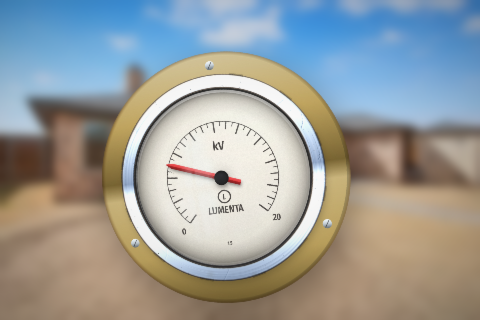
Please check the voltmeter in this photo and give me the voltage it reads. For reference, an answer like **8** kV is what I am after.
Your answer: **5** kV
